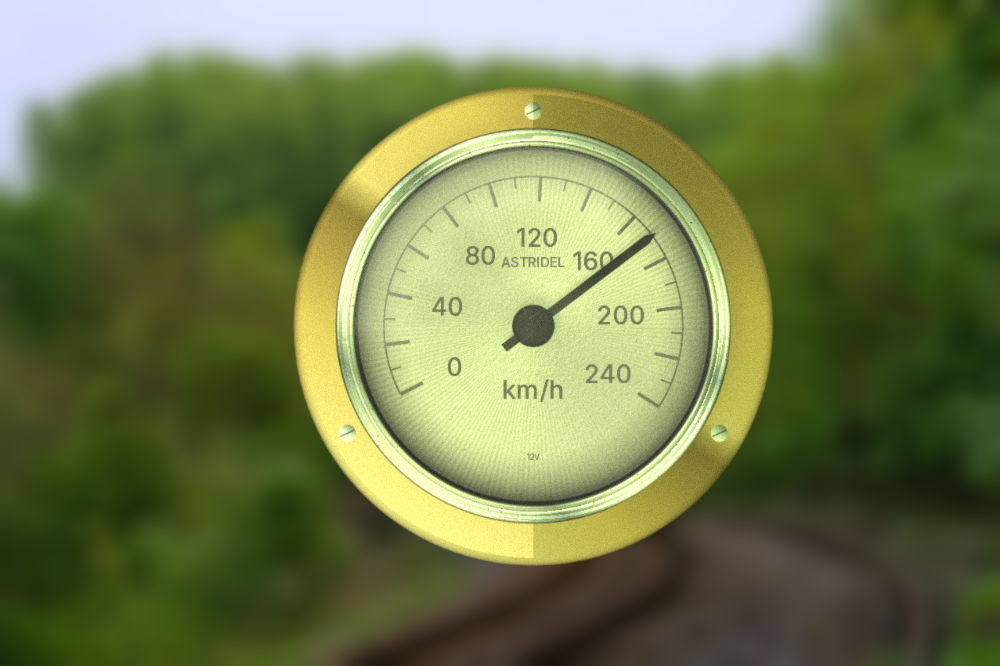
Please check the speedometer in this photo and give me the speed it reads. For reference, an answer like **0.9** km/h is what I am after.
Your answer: **170** km/h
